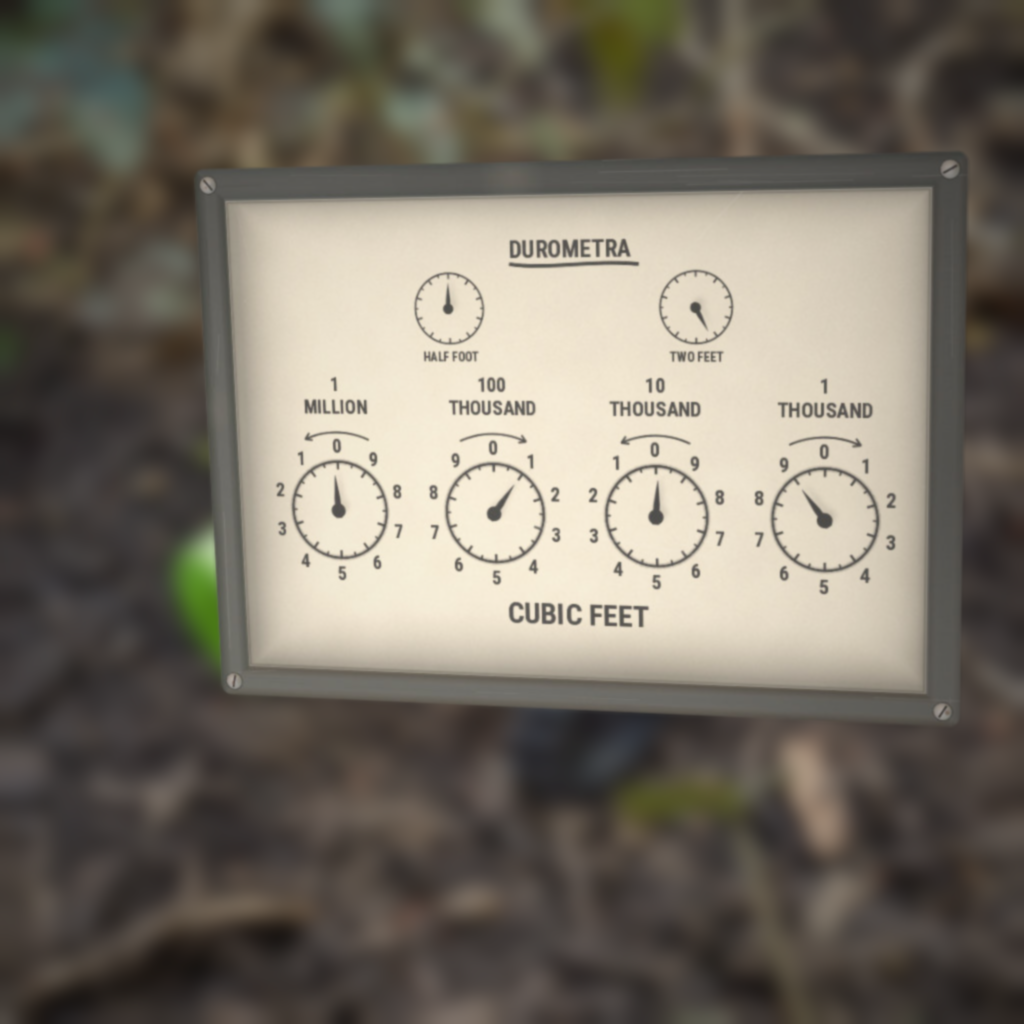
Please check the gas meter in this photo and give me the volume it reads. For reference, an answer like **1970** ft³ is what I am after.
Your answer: **9900** ft³
